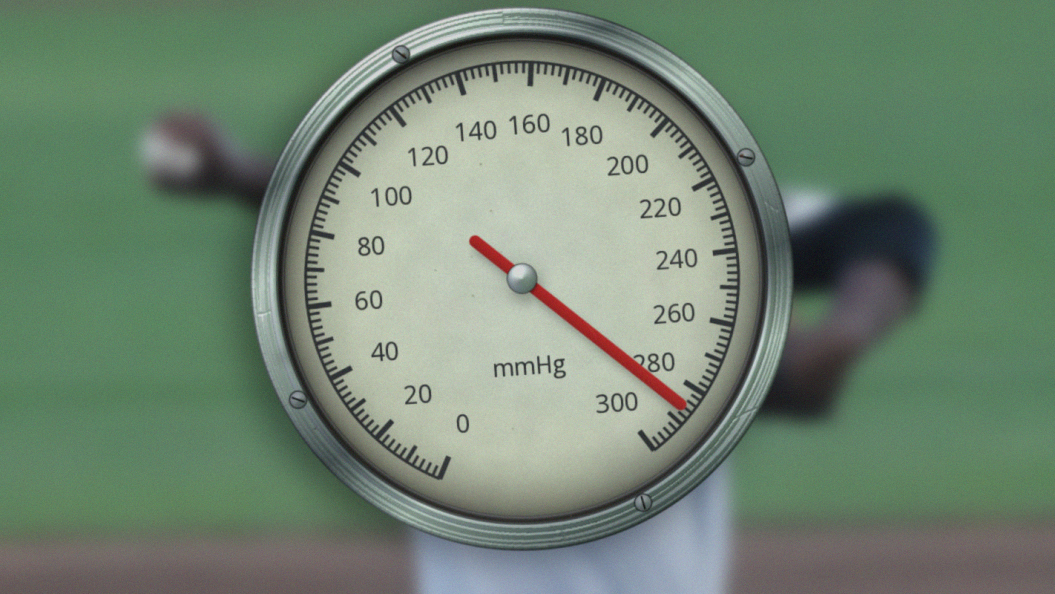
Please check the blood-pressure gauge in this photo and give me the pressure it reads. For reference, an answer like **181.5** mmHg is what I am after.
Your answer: **286** mmHg
